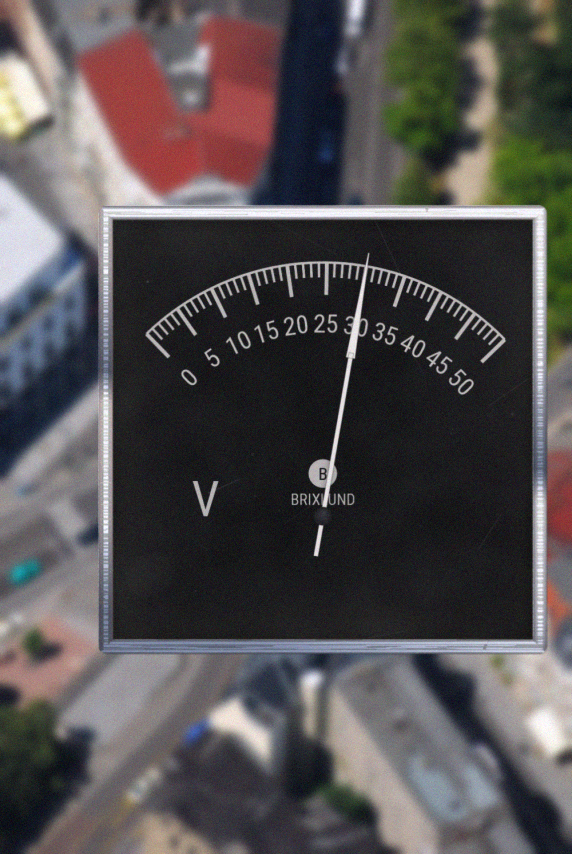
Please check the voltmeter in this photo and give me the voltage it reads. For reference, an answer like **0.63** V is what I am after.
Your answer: **30** V
